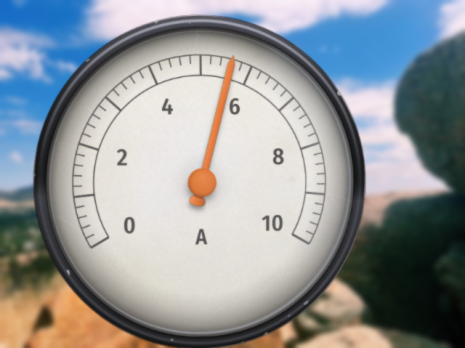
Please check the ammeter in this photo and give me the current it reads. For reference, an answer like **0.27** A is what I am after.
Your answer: **5.6** A
